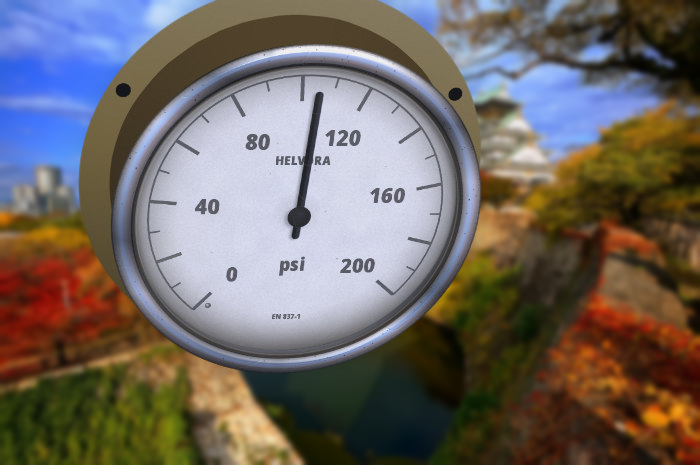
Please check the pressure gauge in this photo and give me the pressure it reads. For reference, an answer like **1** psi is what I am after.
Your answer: **105** psi
